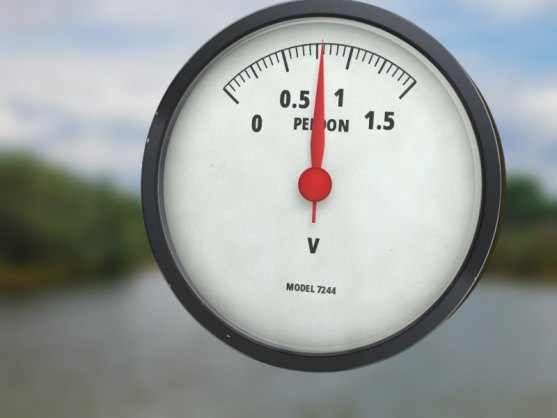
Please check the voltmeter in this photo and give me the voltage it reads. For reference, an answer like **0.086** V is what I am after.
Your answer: **0.8** V
